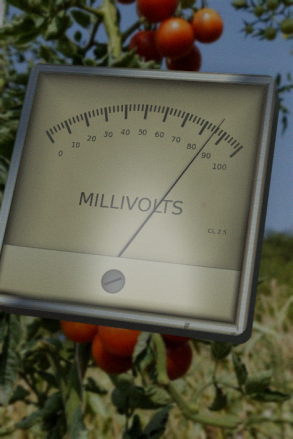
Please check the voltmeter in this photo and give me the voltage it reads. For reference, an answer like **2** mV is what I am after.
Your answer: **86** mV
